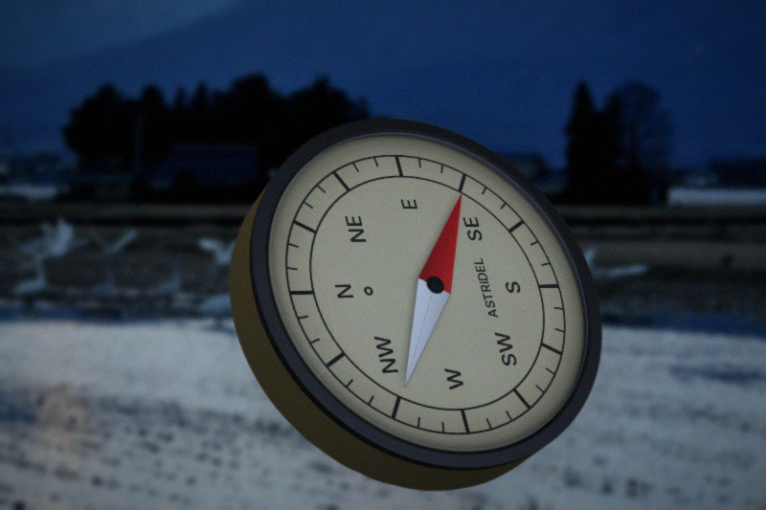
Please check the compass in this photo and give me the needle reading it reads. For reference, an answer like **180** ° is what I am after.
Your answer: **120** °
